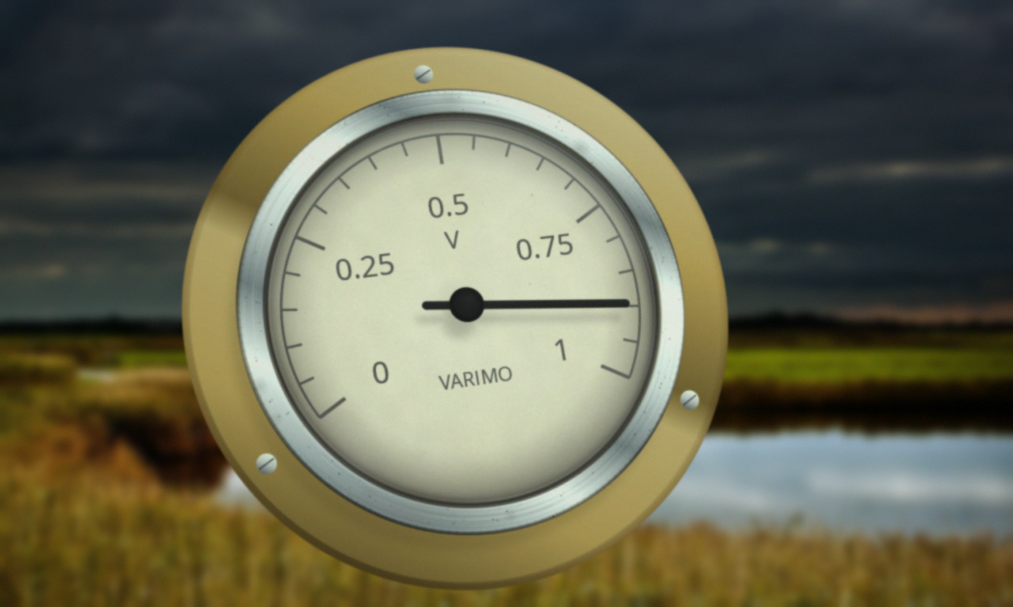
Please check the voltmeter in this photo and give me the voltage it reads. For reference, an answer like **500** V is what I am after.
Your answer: **0.9** V
